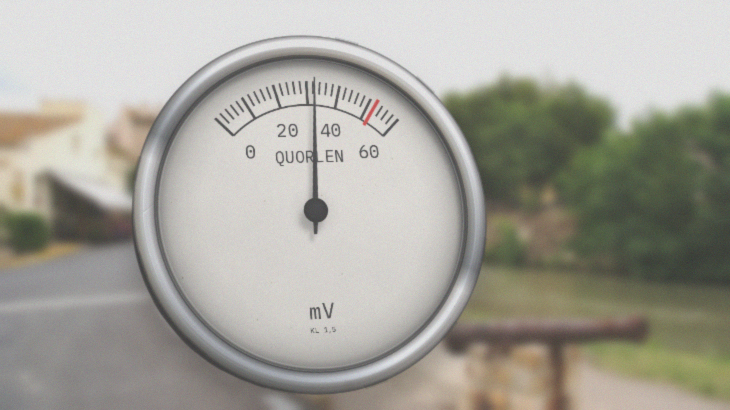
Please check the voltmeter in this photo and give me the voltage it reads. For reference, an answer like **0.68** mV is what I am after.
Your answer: **32** mV
